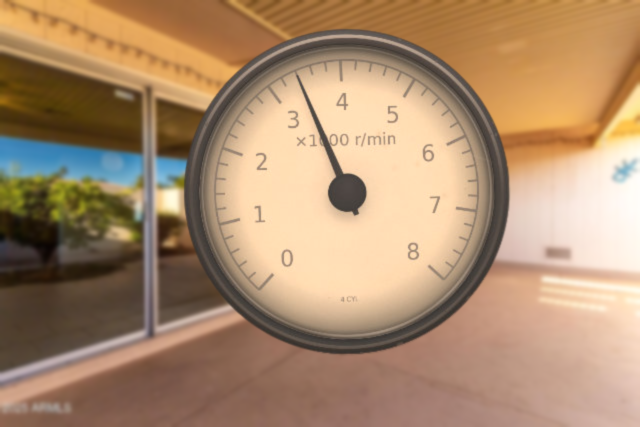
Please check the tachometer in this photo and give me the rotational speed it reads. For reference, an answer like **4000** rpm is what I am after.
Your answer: **3400** rpm
